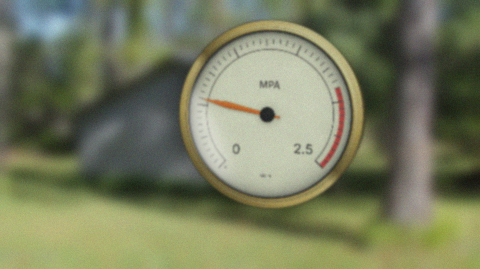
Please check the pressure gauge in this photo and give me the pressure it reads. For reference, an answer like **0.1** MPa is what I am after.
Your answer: **0.55** MPa
